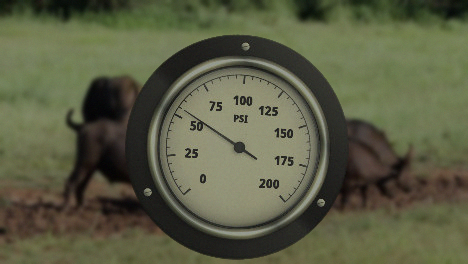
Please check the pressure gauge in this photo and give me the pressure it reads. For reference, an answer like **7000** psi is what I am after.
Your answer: **55** psi
